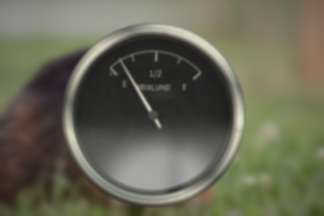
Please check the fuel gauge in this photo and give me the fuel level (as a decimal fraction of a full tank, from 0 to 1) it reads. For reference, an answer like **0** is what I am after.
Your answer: **0.125**
